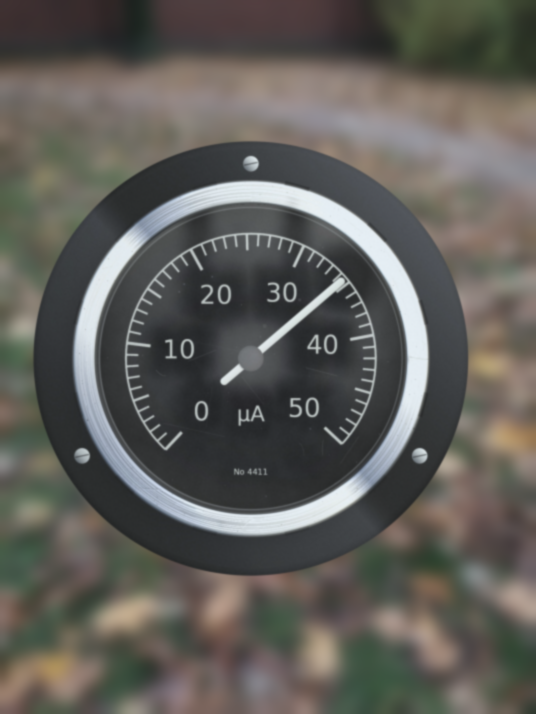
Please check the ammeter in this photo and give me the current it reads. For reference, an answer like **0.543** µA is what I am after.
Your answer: **34.5** µA
